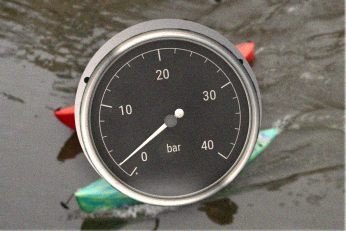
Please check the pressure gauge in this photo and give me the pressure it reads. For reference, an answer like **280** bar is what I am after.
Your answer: **2** bar
